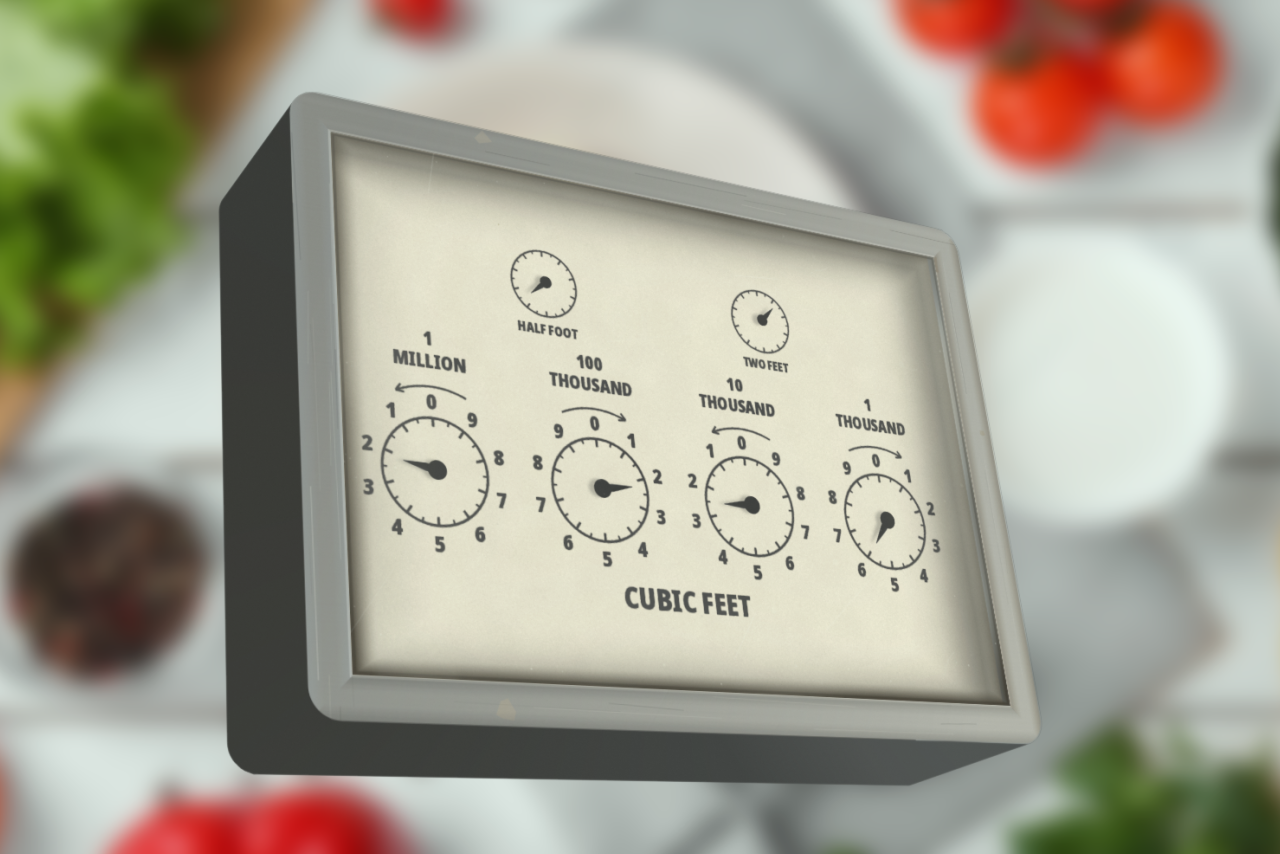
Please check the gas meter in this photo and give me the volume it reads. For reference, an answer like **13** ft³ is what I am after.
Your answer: **222600** ft³
